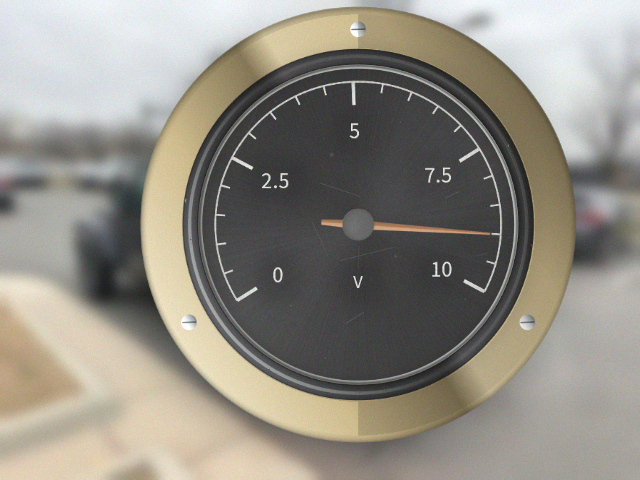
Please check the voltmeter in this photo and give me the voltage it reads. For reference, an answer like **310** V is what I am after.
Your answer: **9** V
